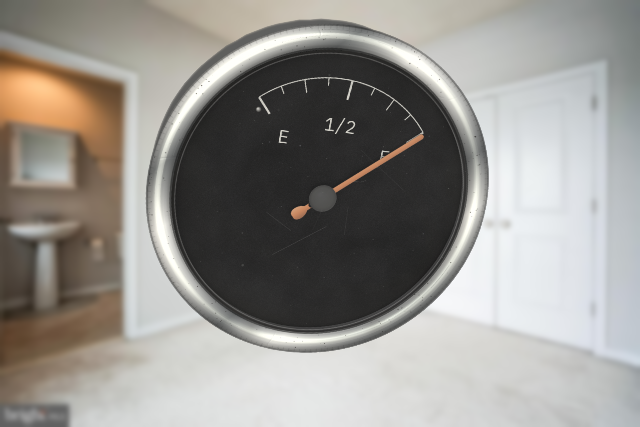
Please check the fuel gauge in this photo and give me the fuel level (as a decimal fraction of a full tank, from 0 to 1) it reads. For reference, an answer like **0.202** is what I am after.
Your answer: **1**
